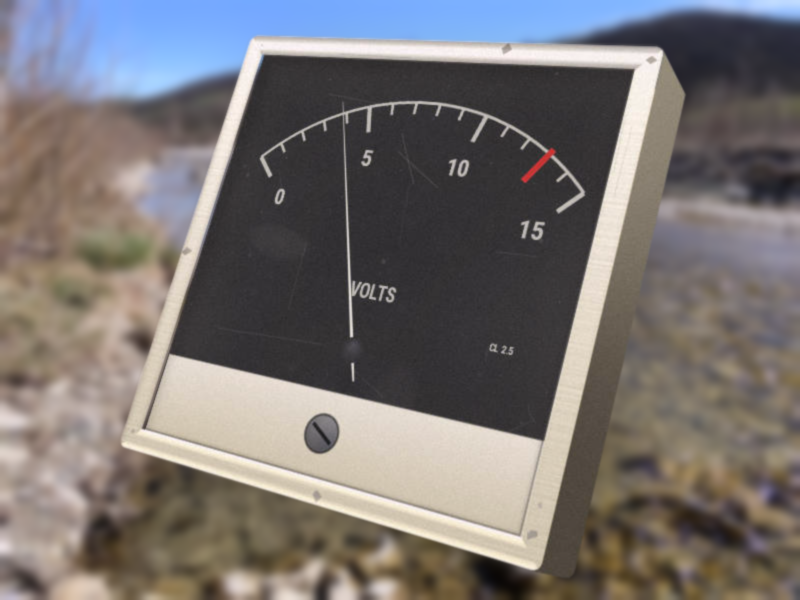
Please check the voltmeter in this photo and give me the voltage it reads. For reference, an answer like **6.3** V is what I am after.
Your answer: **4** V
